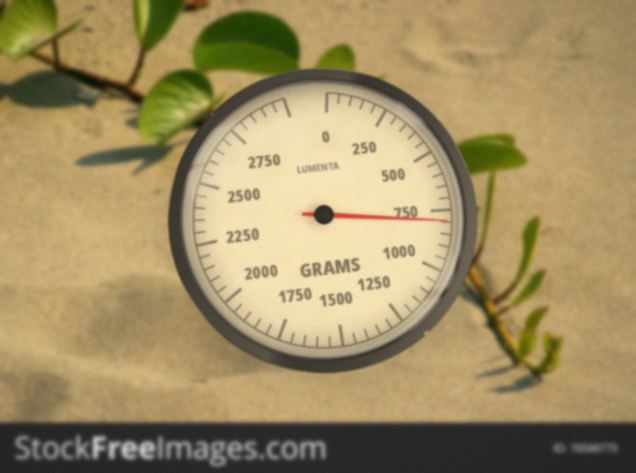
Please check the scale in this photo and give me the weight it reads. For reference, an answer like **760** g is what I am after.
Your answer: **800** g
